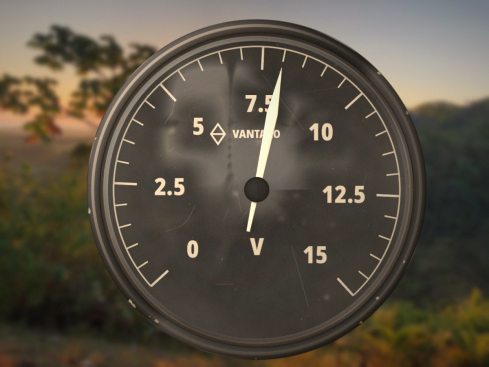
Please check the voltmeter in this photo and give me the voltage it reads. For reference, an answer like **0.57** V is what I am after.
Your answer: **8** V
